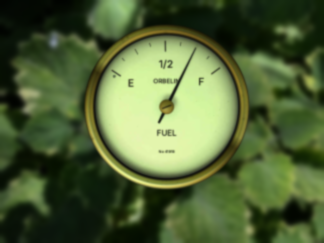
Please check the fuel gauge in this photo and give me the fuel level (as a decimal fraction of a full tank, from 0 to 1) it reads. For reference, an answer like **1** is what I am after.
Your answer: **0.75**
